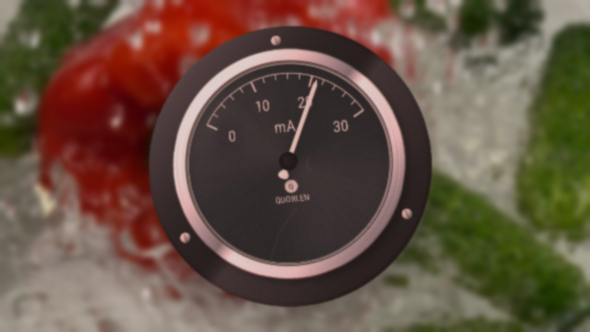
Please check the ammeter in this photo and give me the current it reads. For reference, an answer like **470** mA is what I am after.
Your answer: **21** mA
